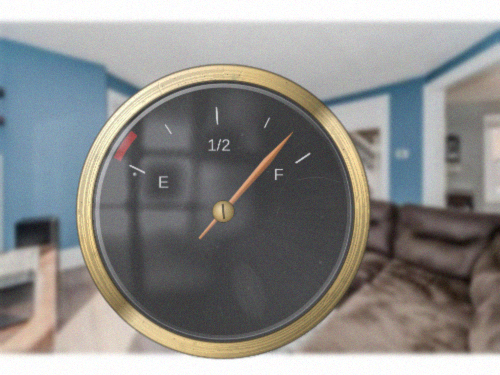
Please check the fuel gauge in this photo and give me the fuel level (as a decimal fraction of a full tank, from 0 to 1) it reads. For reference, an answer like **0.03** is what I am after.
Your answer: **0.875**
